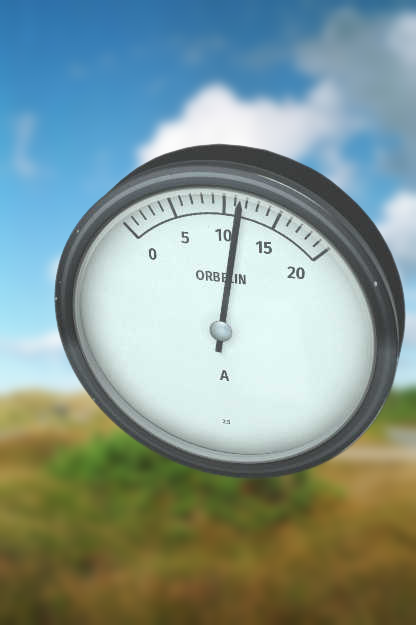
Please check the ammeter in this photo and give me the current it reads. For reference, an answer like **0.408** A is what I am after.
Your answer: **11.5** A
